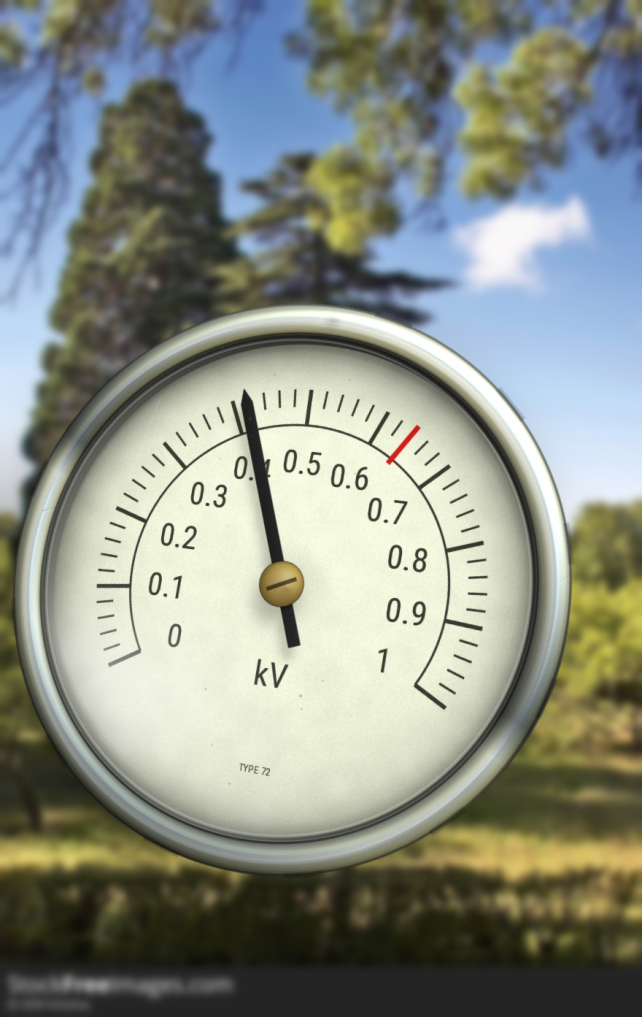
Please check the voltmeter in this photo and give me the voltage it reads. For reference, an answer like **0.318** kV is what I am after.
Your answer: **0.42** kV
